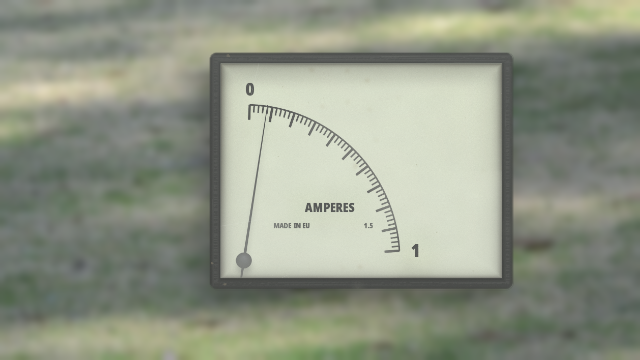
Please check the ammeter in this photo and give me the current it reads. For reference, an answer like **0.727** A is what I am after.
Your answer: **0.08** A
